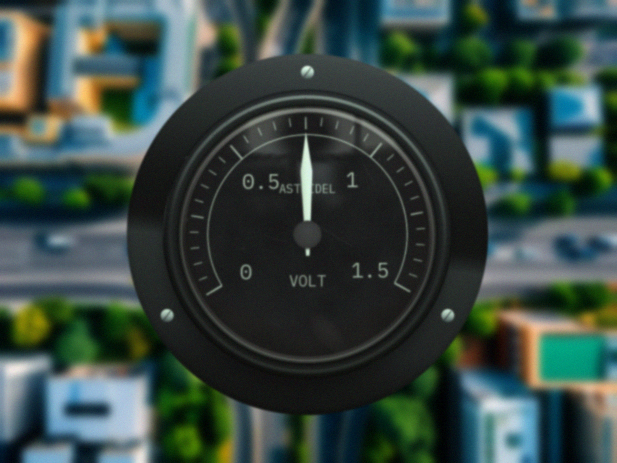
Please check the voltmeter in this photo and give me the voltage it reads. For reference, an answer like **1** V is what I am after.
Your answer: **0.75** V
